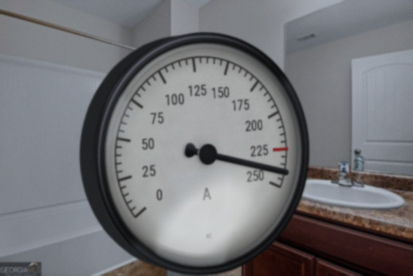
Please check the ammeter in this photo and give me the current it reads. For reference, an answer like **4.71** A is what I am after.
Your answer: **240** A
